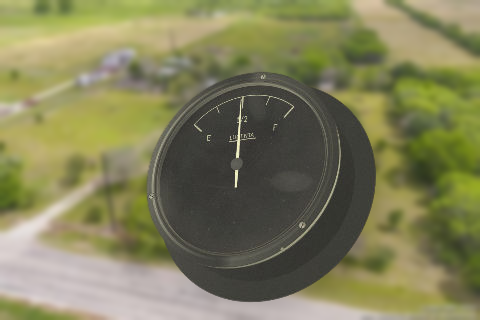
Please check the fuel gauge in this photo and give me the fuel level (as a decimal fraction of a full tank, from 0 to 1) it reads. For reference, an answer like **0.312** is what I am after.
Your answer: **0.5**
